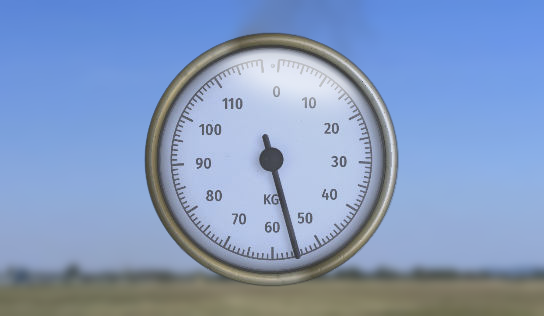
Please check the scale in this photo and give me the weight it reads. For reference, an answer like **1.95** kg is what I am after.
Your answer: **55** kg
